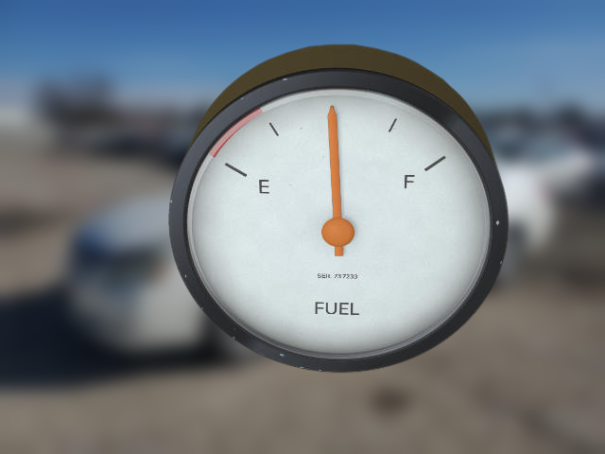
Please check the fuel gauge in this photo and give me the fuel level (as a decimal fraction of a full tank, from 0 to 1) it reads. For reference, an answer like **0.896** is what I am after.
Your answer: **0.5**
